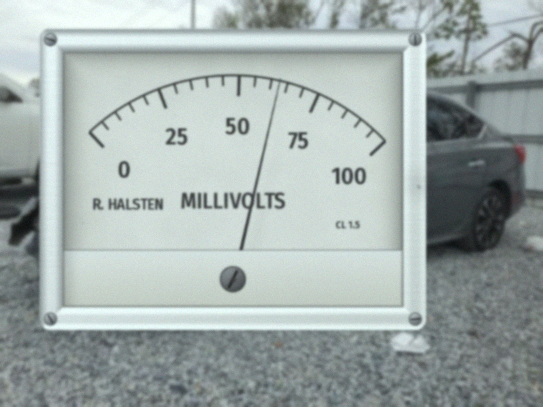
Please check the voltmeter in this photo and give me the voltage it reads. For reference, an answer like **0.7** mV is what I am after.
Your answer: **62.5** mV
